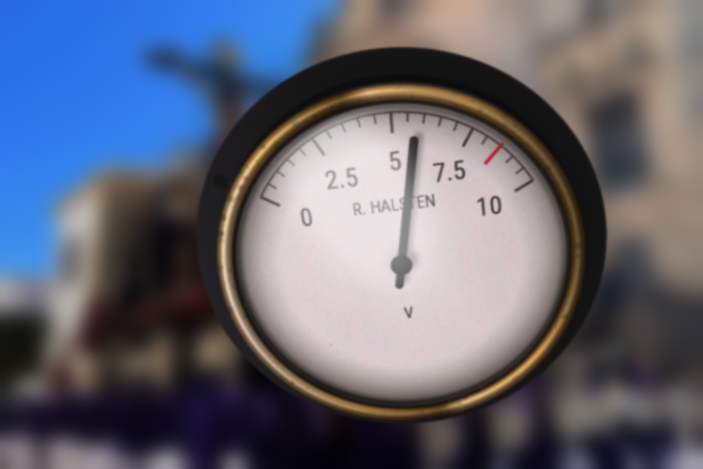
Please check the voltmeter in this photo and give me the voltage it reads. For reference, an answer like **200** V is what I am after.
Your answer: **5.75** V
